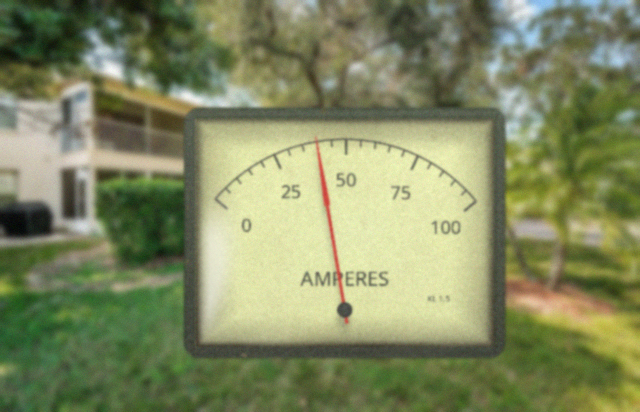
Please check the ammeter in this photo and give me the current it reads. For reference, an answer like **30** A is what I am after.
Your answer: **40** A
